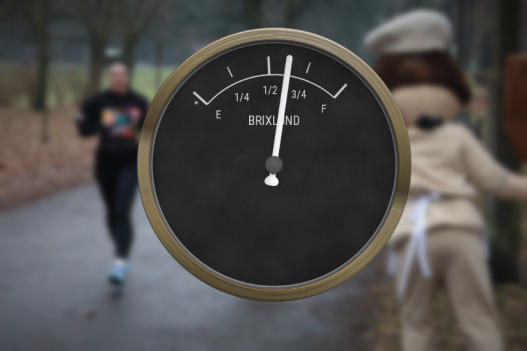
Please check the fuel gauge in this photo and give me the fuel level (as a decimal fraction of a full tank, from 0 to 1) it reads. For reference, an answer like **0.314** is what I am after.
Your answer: **0.625**
